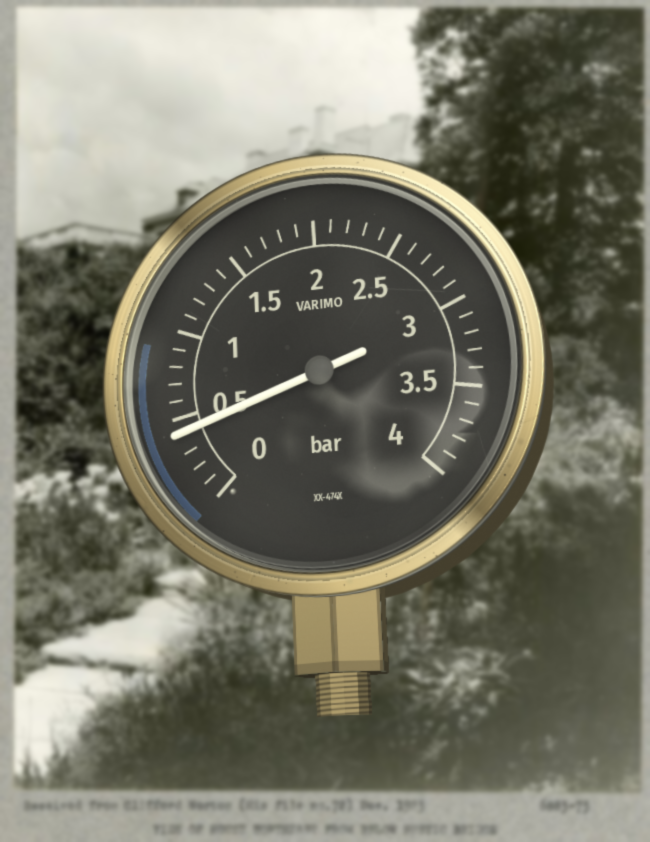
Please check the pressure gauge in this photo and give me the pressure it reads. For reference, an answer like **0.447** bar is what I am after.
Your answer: **0.4** bar
